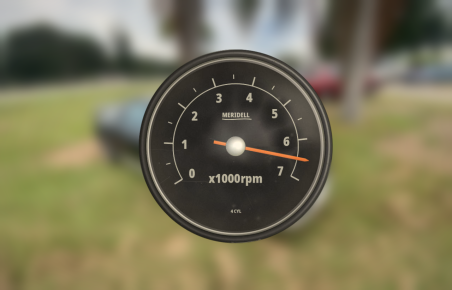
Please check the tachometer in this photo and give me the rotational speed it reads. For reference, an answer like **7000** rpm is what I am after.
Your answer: **6500** rpm
